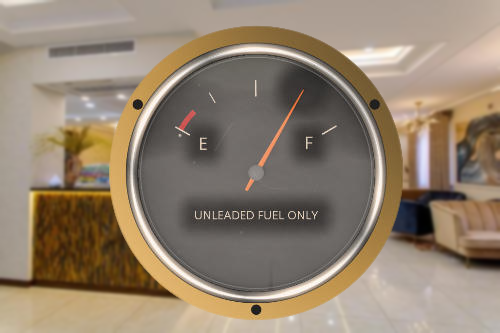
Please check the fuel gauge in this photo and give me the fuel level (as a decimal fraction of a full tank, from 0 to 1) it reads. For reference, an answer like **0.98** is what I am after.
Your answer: **0.75**
